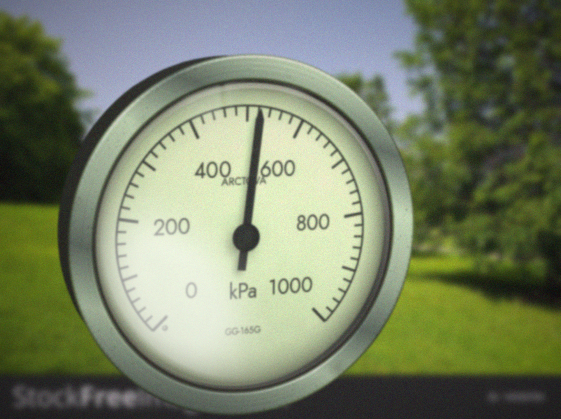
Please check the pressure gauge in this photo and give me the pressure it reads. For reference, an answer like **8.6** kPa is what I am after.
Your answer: **520** kPa
